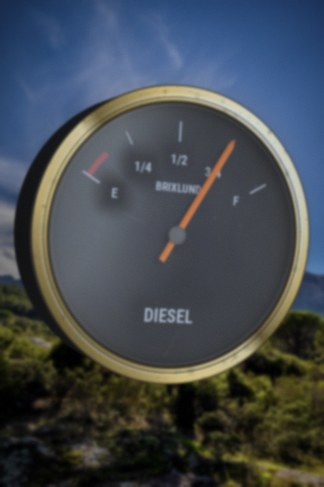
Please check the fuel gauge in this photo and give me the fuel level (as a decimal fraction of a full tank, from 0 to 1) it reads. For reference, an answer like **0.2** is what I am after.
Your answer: **0.75**
